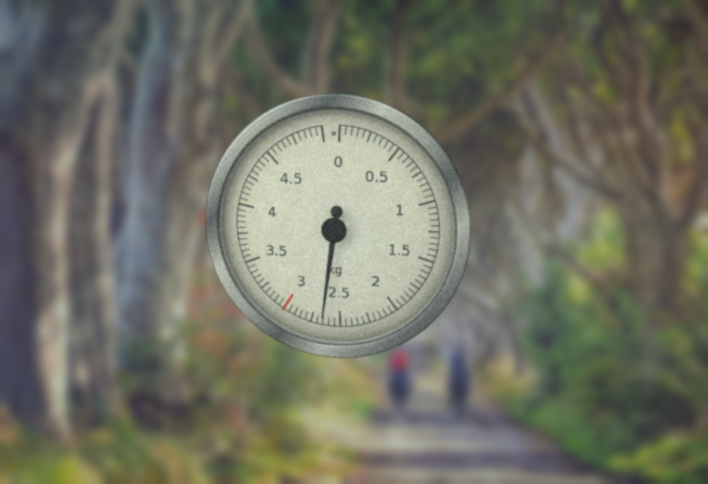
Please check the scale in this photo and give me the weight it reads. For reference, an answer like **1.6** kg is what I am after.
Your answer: **2.65** kg
